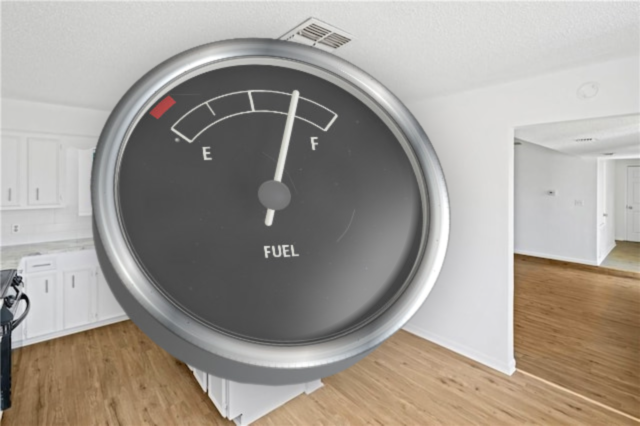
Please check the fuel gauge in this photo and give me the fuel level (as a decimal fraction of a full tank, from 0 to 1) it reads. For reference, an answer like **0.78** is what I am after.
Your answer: **0.75**
